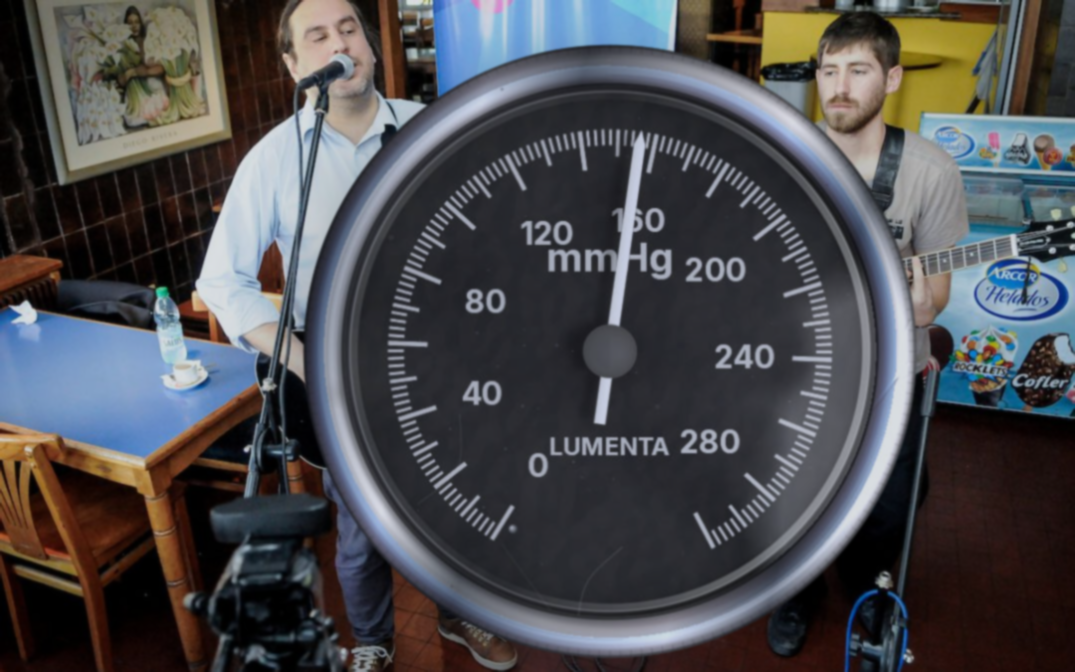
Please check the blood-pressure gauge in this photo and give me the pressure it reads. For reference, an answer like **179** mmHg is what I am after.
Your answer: **156** mmHg
